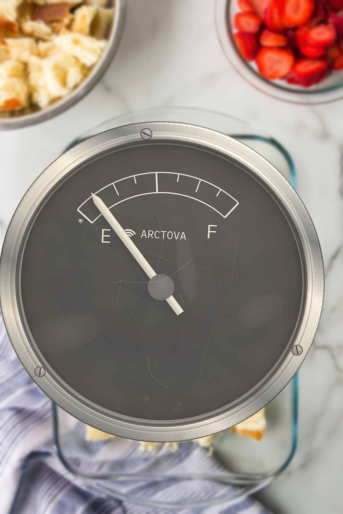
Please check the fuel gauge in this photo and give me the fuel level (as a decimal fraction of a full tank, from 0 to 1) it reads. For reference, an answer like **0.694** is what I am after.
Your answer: **0.125**
